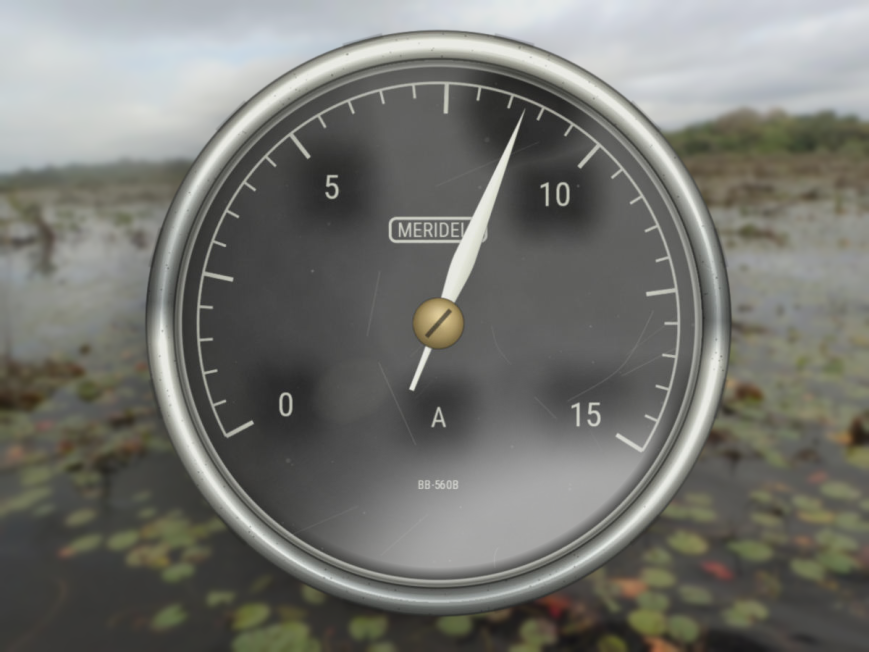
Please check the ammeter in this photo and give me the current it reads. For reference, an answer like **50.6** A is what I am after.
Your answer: **8.75** A
